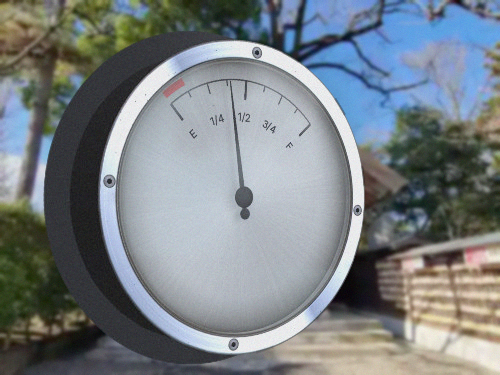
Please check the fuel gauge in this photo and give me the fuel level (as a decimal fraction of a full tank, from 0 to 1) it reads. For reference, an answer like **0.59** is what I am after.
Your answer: **0.375**
